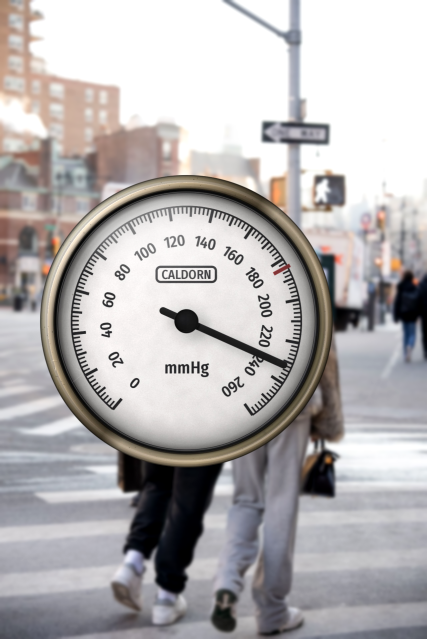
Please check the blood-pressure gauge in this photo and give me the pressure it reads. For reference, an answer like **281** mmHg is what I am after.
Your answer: **232** mmHg
